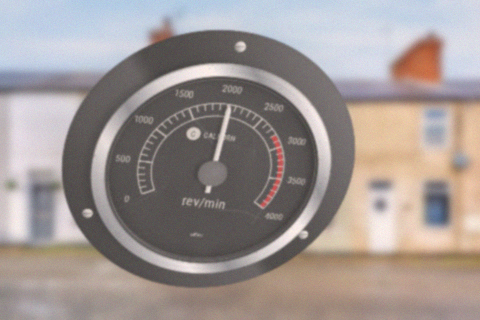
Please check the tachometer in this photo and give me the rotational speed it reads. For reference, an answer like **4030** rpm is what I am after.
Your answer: **2000** rpm
